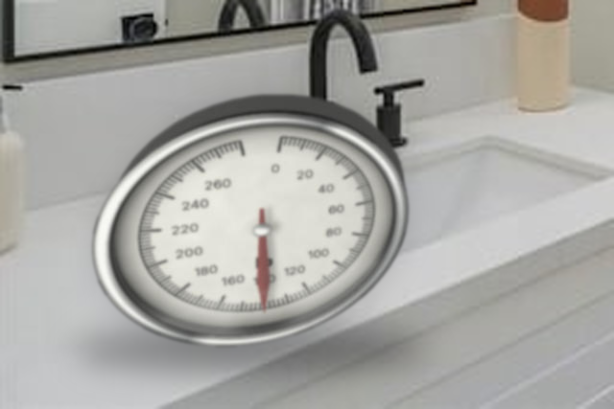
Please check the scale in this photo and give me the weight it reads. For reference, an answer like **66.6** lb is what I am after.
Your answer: **140** lb
